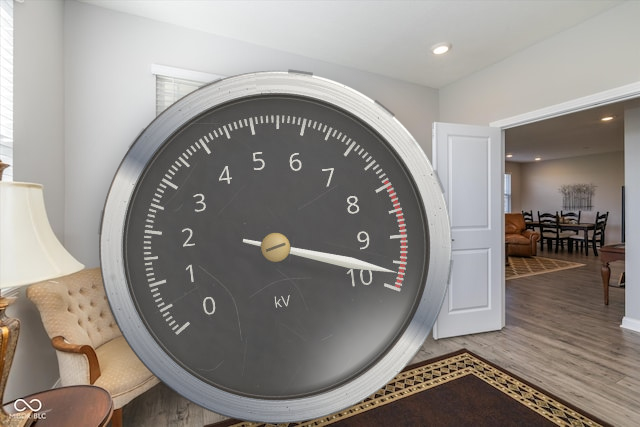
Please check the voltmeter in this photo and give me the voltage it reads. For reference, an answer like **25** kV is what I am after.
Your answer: **9.7** kV
